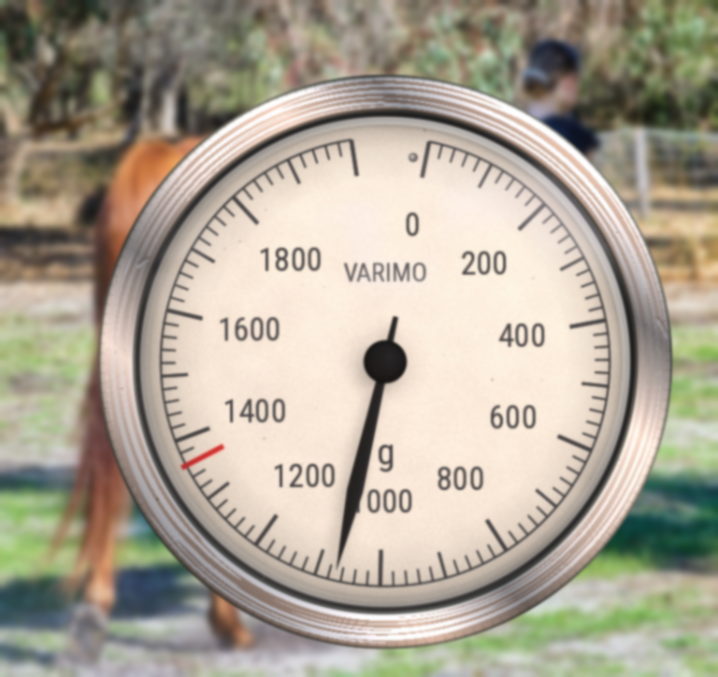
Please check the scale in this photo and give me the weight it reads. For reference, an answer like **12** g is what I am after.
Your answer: **1070** g
